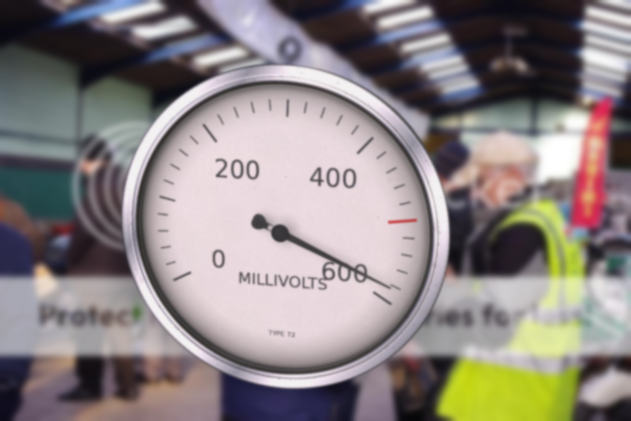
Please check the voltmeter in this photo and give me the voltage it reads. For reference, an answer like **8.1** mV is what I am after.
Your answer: **580** mV
